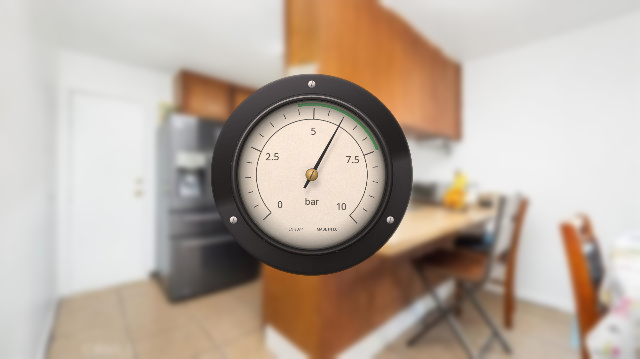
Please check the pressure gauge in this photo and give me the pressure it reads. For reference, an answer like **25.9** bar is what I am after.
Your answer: **6** bar
